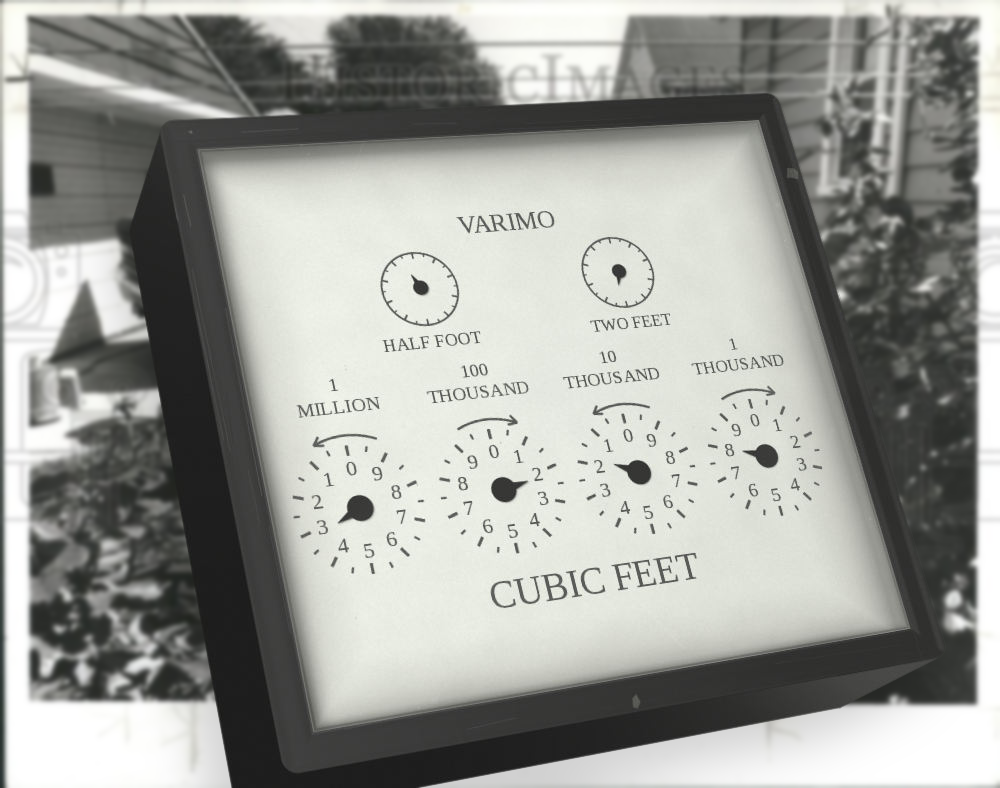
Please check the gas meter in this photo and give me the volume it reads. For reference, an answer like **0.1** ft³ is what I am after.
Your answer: **321800** ft³
